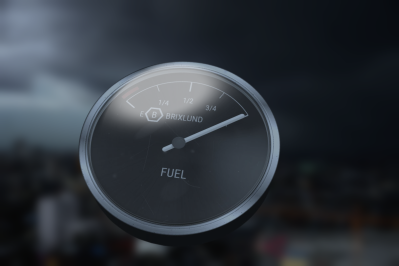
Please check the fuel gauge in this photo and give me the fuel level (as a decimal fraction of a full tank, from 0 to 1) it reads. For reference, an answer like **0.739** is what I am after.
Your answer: **1**
